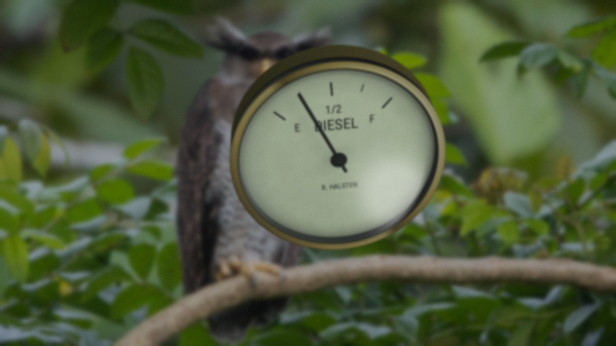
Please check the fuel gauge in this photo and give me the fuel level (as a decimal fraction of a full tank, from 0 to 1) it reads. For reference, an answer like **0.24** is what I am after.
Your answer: **0.25**
